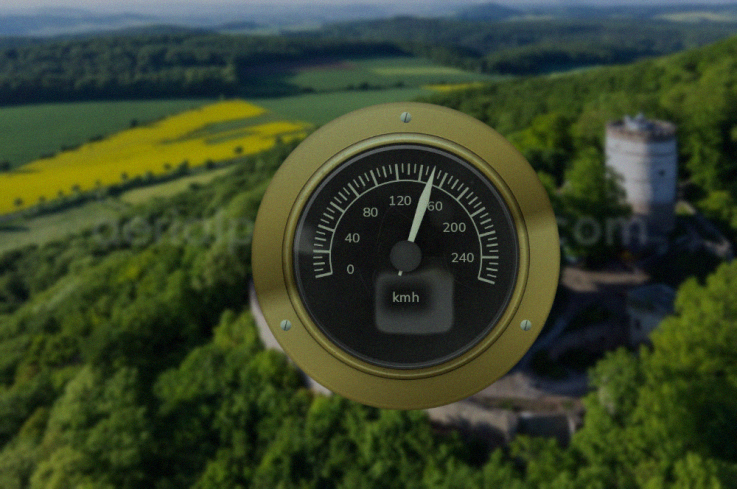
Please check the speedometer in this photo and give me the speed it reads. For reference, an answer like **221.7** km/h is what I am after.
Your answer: **150** km/h
